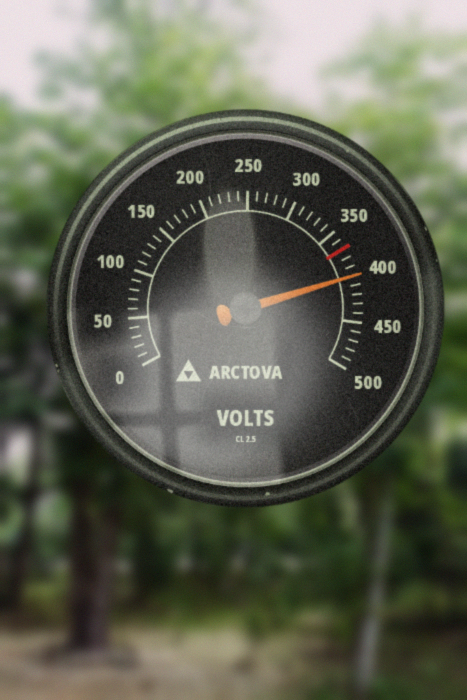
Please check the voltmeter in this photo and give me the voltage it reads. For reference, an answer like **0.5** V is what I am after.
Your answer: **400** V
